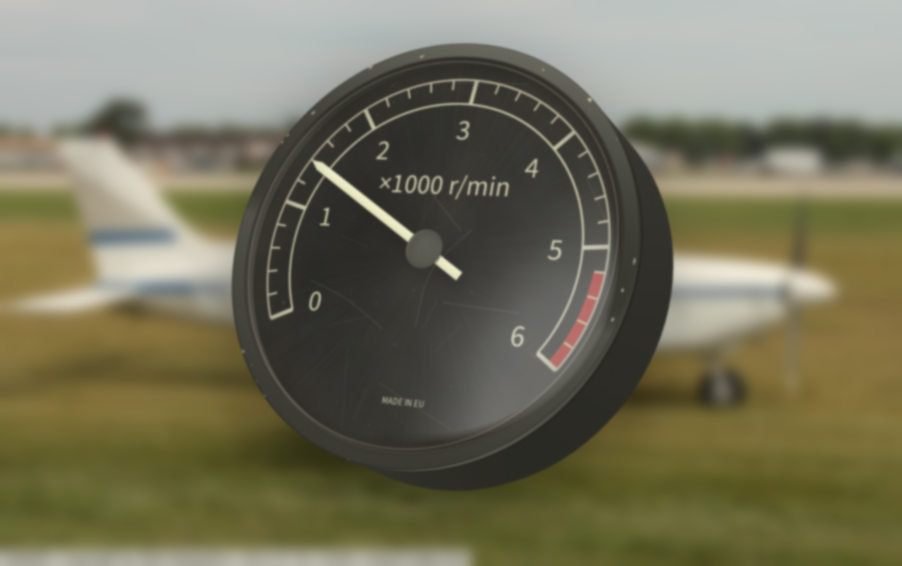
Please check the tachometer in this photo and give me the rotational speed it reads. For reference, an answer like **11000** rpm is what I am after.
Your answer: **1400** rpm
